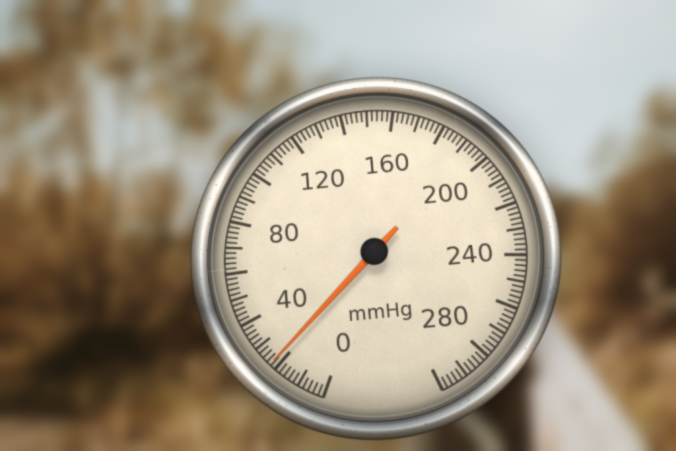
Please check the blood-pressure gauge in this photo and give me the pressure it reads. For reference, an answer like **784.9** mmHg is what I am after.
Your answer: **22** mmHg
